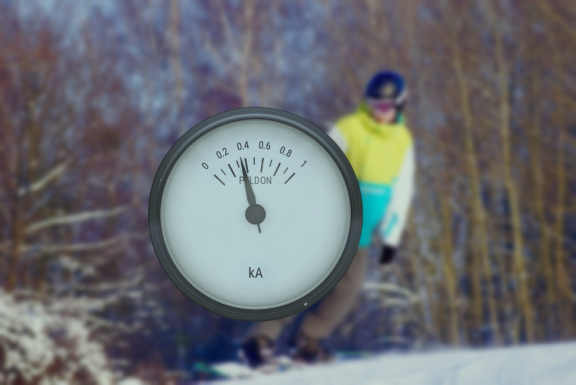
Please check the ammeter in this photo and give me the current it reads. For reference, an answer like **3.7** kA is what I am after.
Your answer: **0.35** kA
